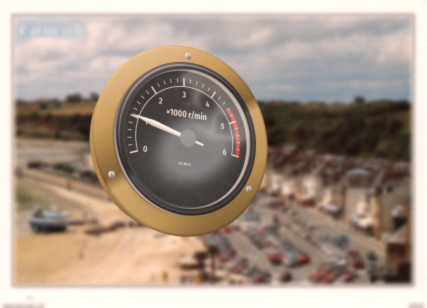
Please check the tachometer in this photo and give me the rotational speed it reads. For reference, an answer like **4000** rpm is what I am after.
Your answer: **1000** rpm
